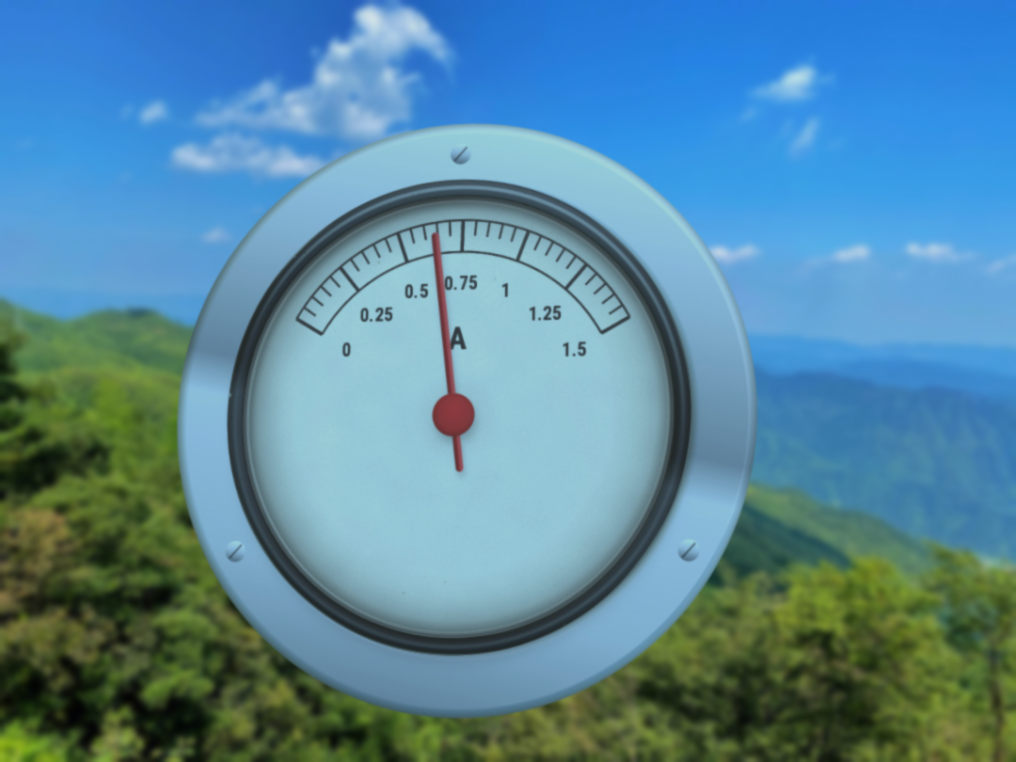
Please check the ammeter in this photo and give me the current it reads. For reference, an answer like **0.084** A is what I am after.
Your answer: **0.65** A
